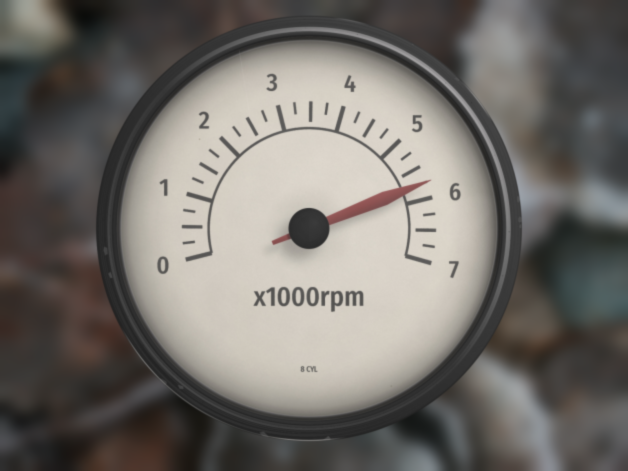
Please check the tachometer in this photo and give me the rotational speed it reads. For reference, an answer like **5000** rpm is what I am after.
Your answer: **5750** rpm
